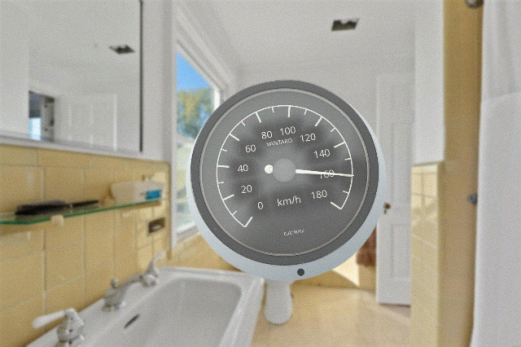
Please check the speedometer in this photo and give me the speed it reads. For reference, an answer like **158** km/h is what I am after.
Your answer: **160** km/h
